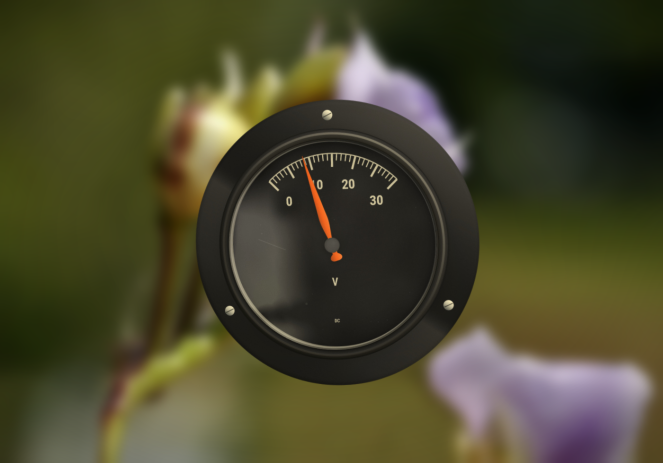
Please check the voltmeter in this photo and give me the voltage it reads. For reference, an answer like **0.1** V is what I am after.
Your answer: **9** V
